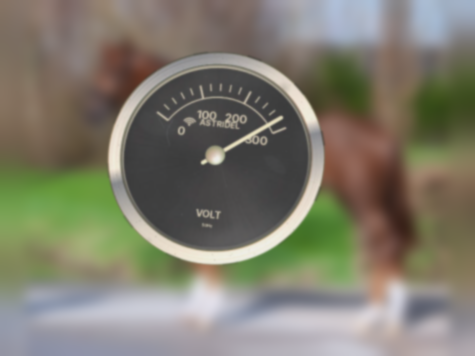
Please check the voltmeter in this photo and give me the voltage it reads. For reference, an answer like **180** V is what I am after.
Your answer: **280** V
